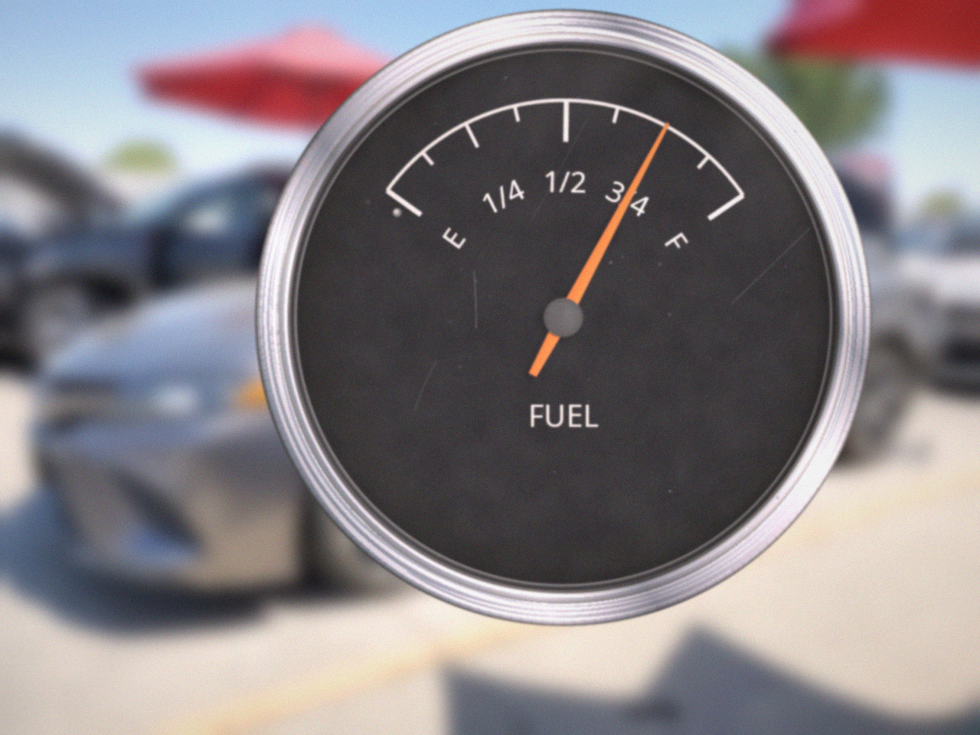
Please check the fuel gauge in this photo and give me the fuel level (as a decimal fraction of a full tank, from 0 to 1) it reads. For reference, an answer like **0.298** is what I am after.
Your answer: **0.75**
